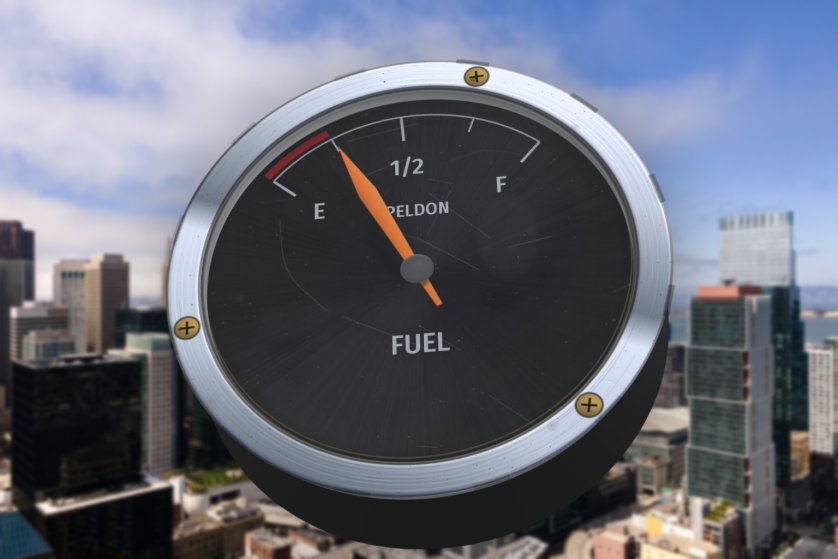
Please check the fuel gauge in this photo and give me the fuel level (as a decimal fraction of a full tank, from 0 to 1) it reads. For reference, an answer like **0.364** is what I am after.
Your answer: **0.25**
